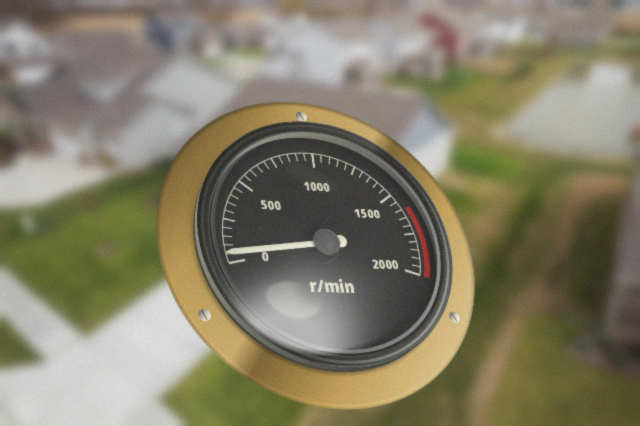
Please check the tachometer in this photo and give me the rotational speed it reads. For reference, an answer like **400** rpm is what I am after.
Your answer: **50** rpm
